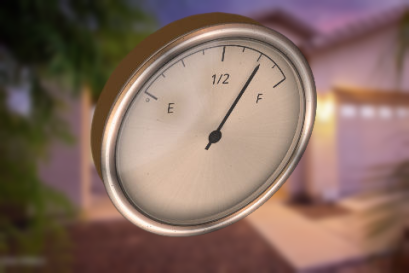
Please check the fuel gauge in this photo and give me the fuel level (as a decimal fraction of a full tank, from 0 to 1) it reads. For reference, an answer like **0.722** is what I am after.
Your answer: **0.75**
